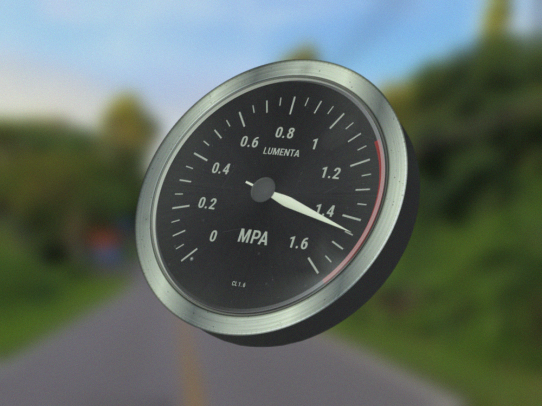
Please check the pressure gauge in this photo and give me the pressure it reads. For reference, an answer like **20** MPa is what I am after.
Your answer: **1.45** MPa
